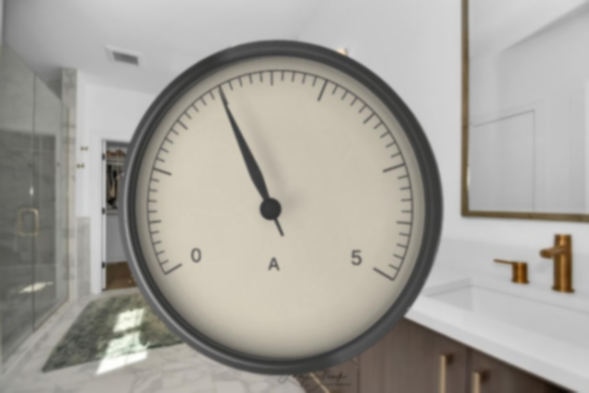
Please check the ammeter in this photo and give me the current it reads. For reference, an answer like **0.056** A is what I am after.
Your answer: **2** A
